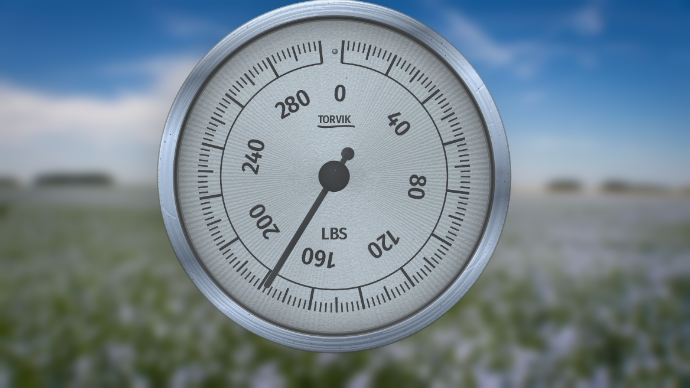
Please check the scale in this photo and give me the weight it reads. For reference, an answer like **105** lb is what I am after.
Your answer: **178** lb
